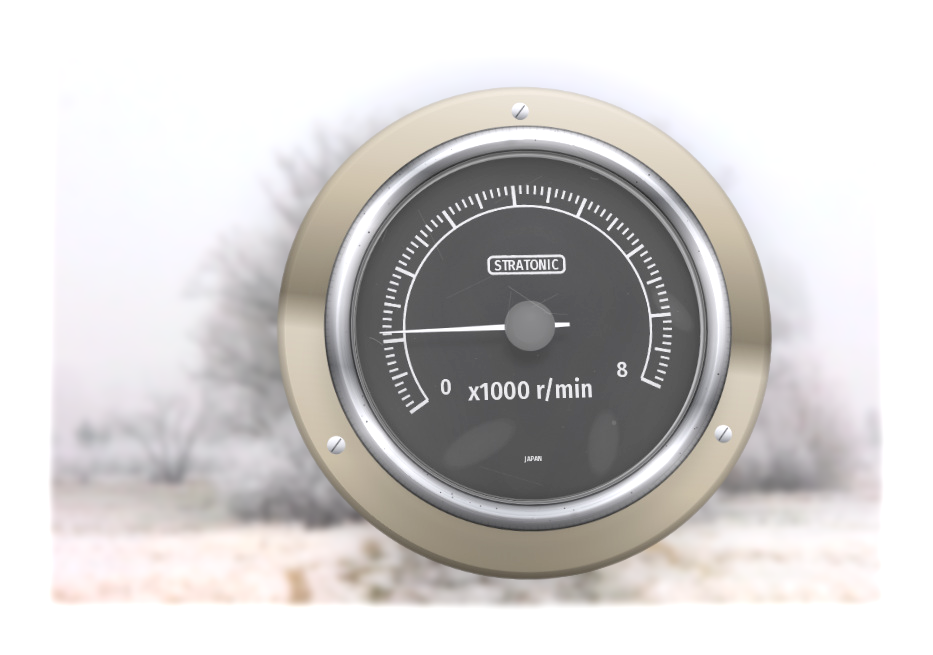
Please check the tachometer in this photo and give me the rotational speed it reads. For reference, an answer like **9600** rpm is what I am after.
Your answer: **1100** rpm
